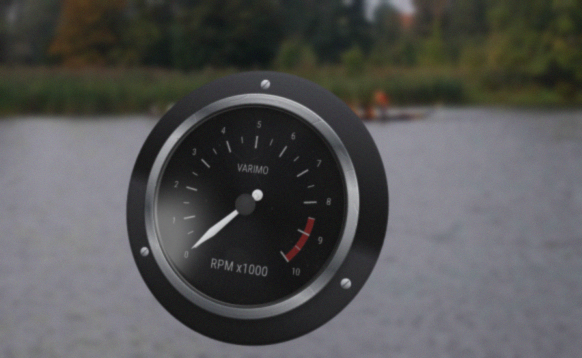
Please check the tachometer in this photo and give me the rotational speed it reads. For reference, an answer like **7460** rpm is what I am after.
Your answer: **0** rpm
